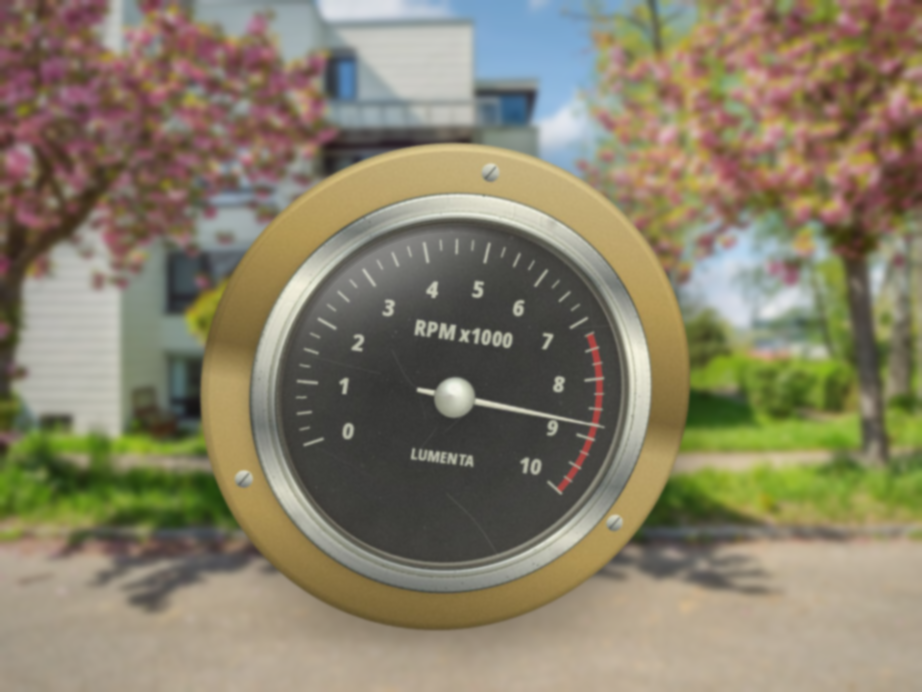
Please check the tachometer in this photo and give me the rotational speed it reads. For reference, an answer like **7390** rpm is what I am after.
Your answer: **8750** rpm
